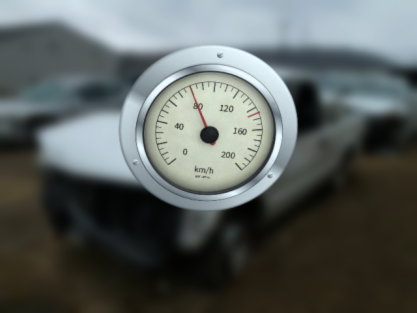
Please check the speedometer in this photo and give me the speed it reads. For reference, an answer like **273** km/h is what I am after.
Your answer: **80** km/h
